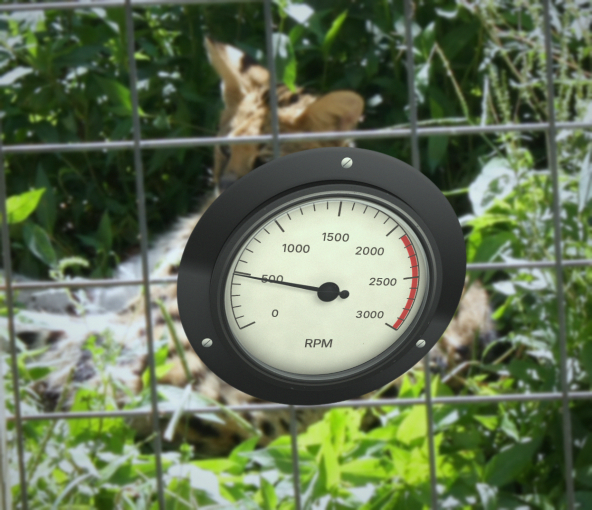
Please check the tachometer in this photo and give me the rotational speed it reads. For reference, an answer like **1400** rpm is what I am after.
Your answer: **500** rpm
